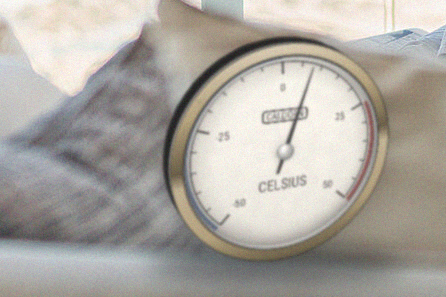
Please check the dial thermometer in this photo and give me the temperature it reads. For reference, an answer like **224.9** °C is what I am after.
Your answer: **7.5** °C
